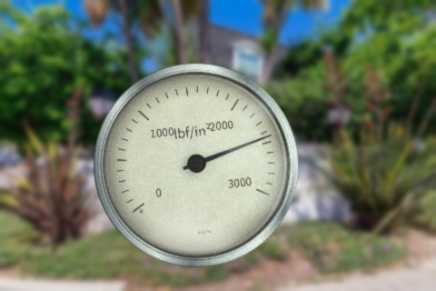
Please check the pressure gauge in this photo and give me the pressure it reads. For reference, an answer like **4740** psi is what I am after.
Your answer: **2450** psi
